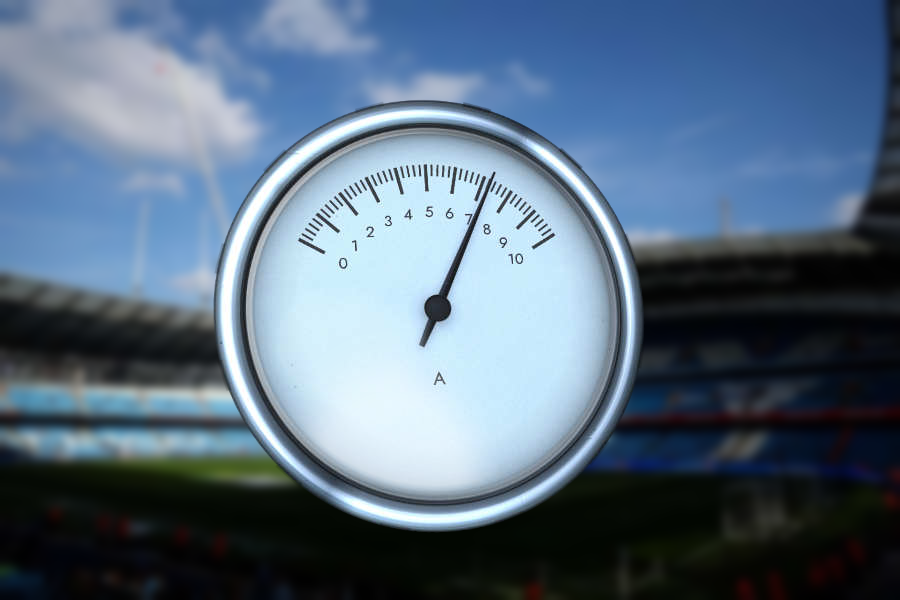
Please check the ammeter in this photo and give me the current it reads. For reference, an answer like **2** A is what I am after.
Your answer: **7.2** A
